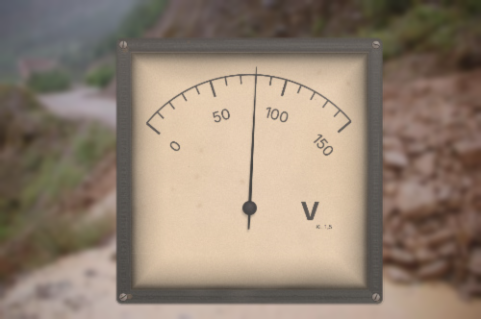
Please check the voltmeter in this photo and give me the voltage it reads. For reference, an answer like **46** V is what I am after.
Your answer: **80** V
